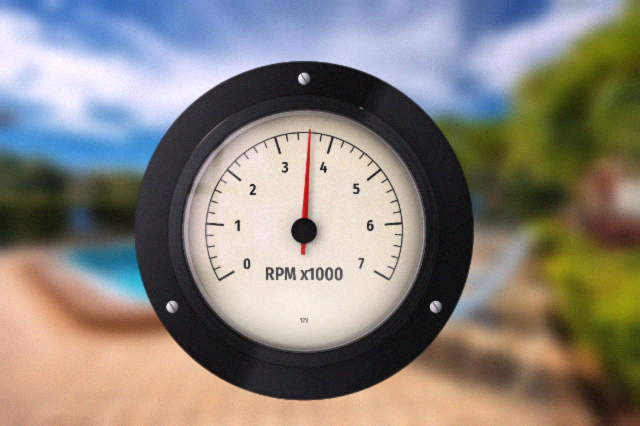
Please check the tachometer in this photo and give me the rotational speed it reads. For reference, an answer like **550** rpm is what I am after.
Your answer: **3600** rpm
